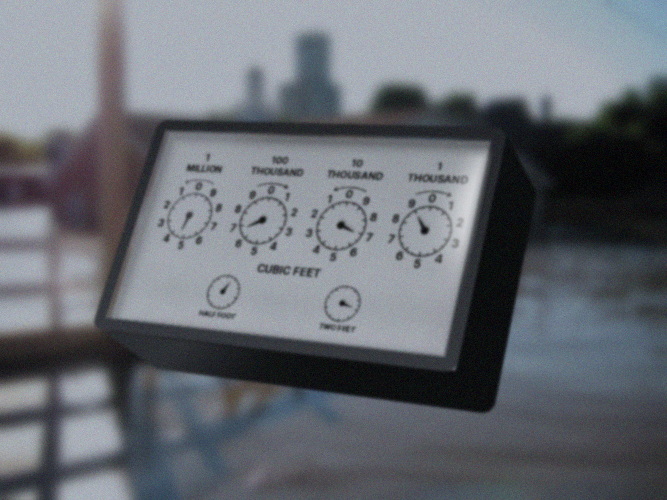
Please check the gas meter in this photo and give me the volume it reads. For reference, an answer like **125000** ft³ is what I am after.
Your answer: **466900** ft³
